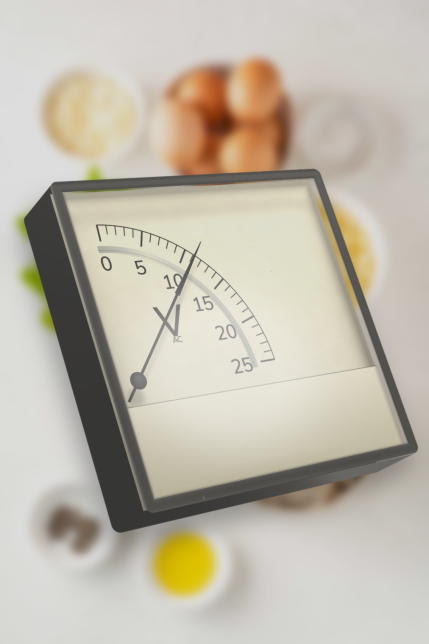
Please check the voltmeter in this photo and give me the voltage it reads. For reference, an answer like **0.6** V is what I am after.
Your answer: **11** V
